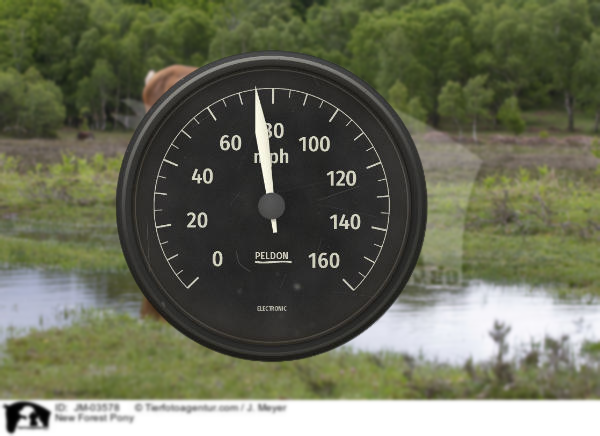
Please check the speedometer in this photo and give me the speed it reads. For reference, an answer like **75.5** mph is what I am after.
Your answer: **75** mph
